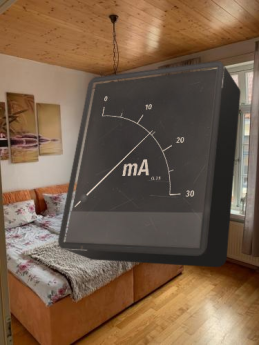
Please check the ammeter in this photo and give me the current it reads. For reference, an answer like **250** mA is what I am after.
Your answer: **15** mA
